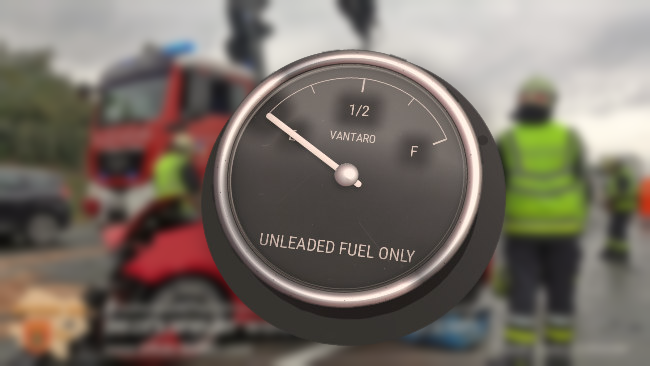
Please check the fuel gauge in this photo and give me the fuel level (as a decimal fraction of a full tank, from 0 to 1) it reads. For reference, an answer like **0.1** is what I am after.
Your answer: **0**
